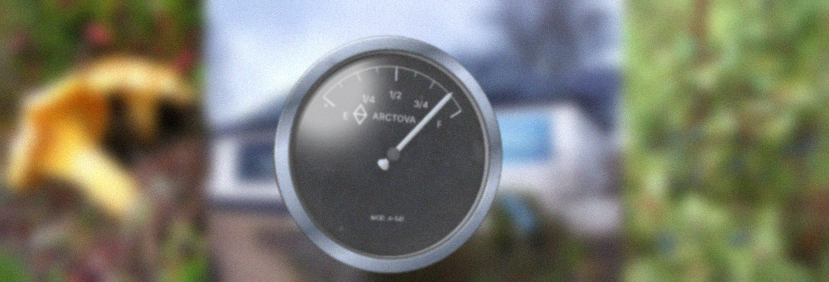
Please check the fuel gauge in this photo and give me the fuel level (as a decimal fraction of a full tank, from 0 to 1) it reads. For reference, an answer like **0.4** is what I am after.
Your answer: **0.875**
